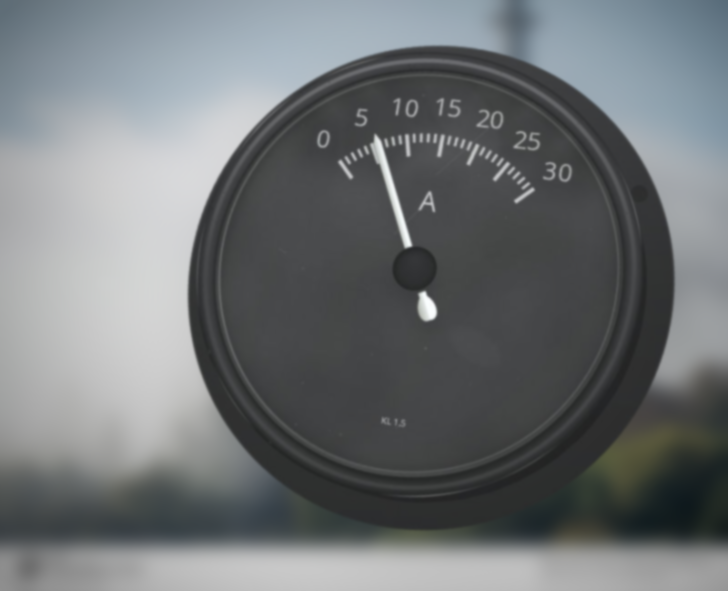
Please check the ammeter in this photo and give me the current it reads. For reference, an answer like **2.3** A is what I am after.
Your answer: **6** A
